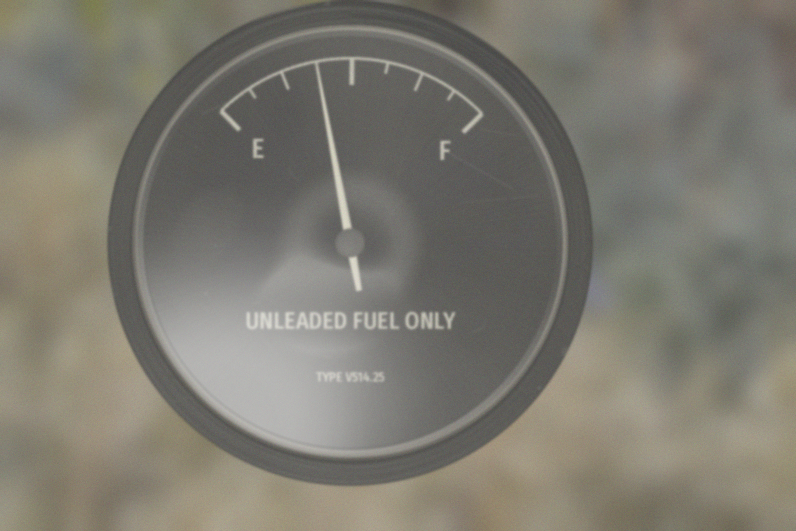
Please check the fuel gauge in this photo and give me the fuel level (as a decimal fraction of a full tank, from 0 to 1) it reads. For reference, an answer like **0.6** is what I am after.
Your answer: **0.375**
